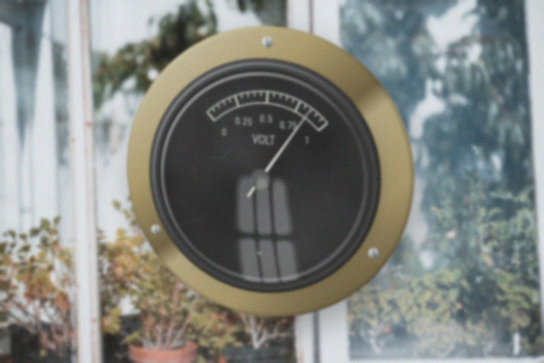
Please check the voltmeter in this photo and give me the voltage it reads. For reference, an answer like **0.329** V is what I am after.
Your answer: **0.85** V
